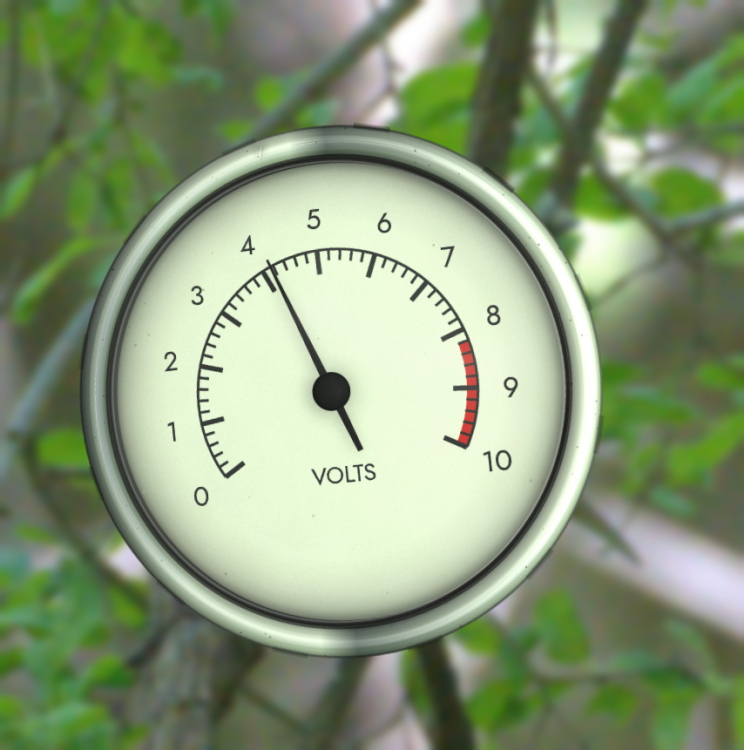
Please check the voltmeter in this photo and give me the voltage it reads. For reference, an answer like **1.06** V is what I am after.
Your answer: **4.2** V
